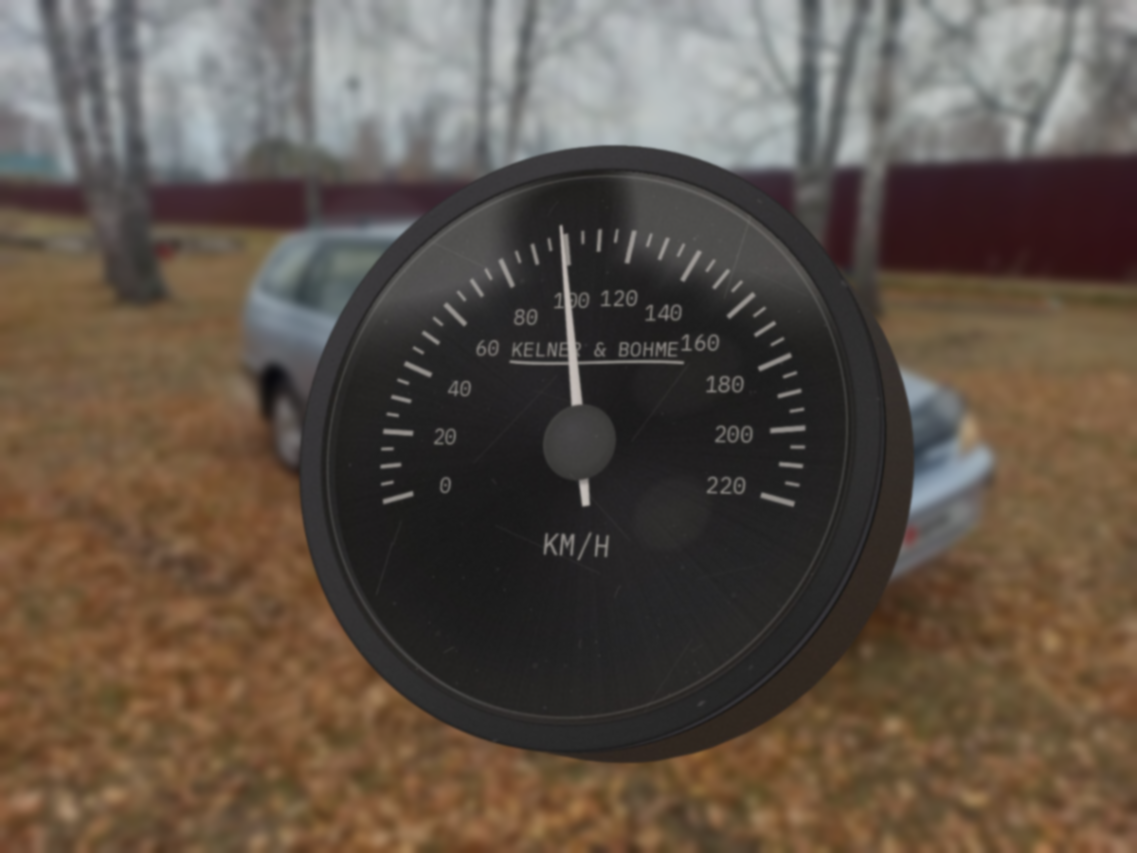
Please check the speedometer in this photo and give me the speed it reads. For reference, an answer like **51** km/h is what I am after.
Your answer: **100** km/h
